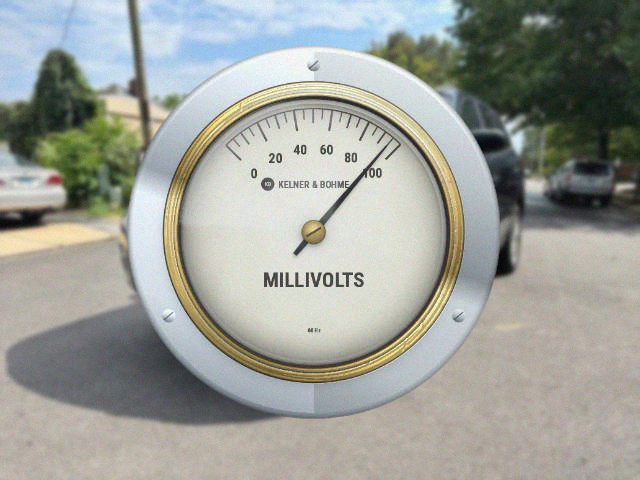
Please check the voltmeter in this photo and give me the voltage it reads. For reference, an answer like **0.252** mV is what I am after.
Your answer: **95** mV
